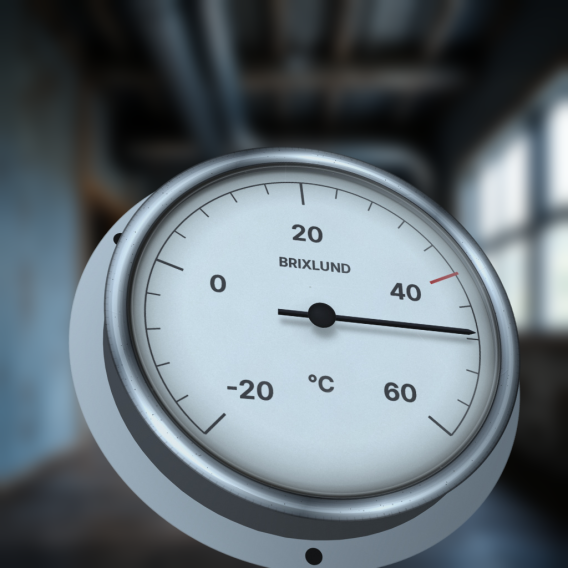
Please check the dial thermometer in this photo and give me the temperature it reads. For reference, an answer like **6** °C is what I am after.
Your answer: **48** °C
